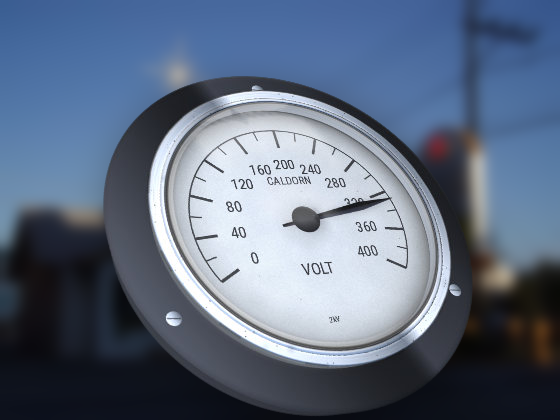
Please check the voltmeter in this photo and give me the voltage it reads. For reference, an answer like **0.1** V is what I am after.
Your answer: **330** V
